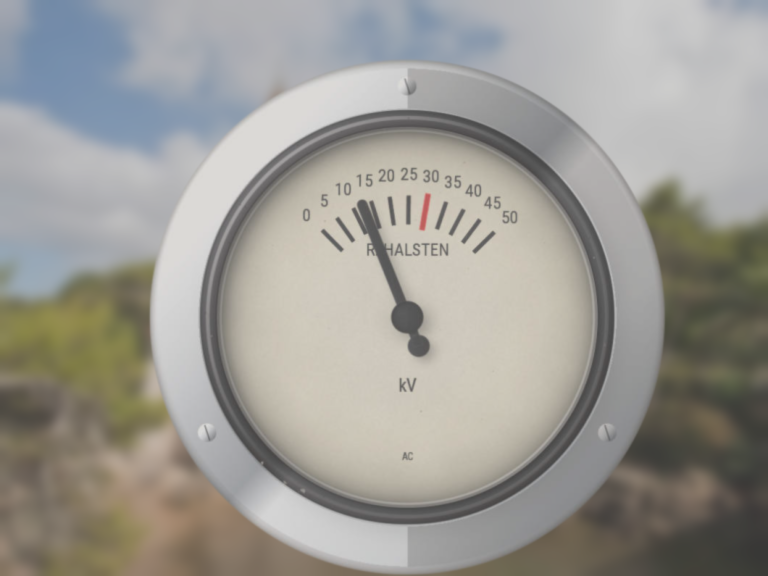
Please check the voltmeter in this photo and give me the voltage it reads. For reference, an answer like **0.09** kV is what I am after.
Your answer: **12.5** kV
